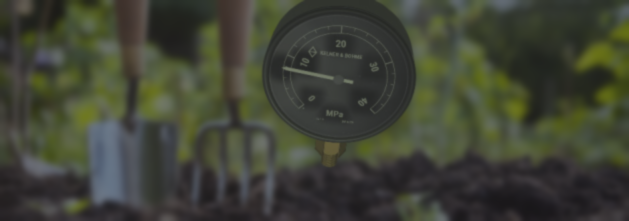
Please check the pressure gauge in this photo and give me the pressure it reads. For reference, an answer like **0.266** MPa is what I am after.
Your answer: **8** MPa
